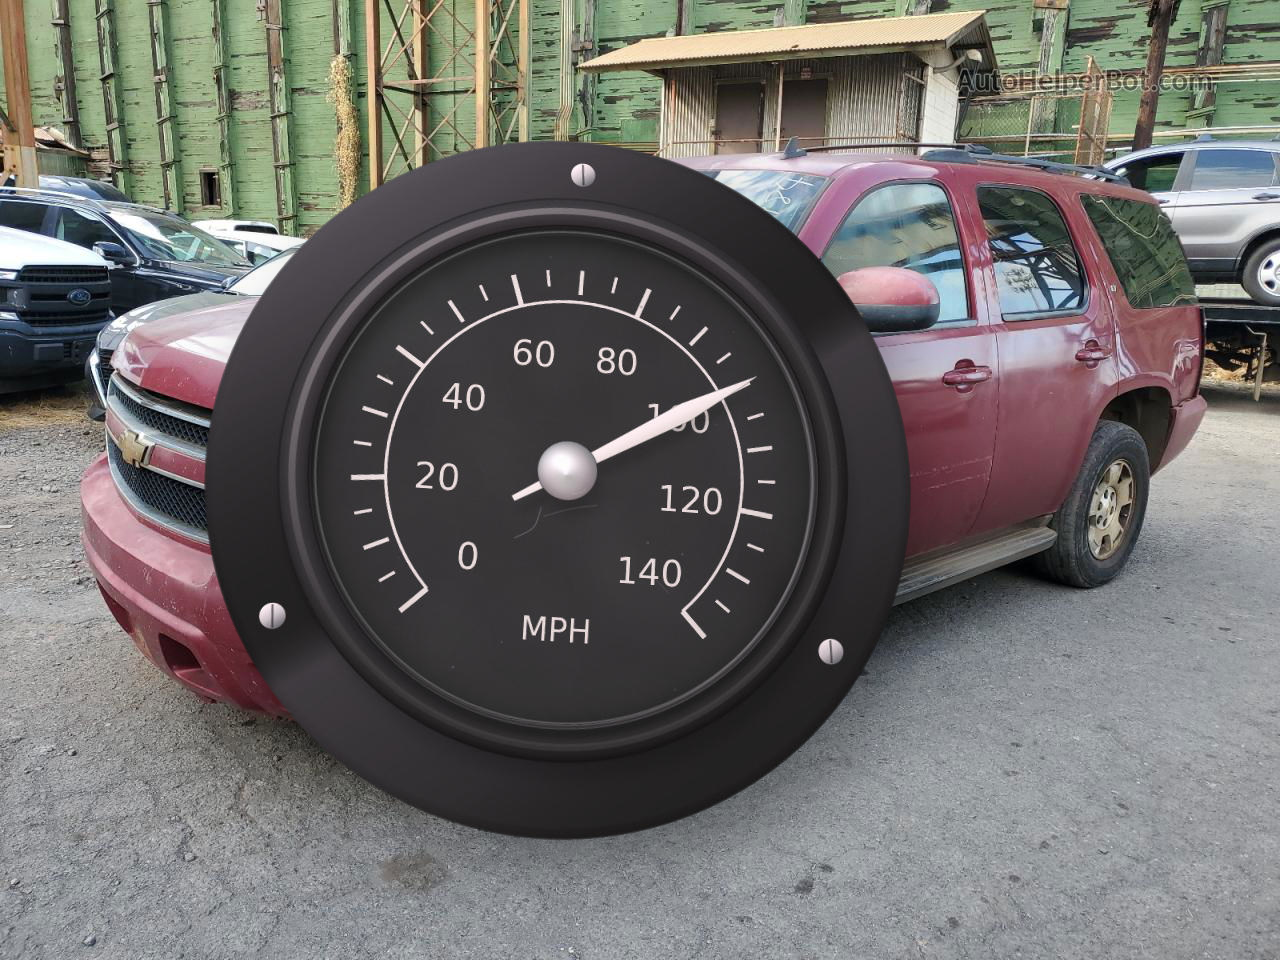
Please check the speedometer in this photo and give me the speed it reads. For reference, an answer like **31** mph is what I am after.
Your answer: **100** mph
